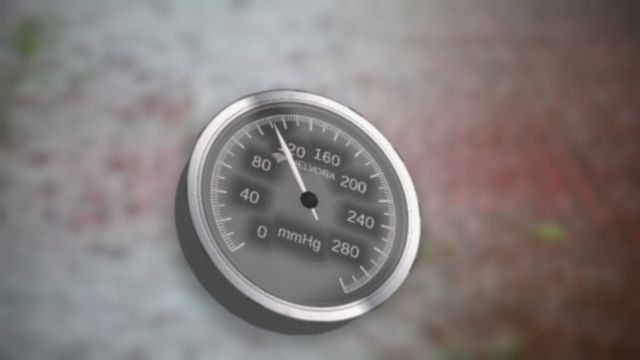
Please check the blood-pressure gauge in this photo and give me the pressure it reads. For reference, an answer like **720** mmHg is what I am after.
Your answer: **110** mmHg
